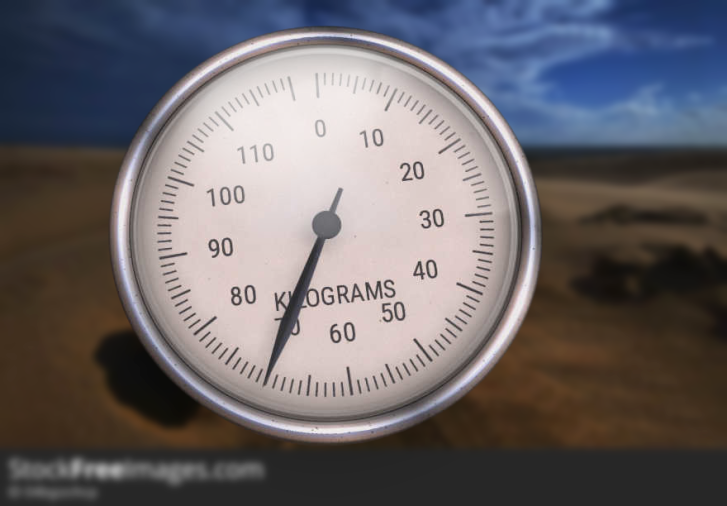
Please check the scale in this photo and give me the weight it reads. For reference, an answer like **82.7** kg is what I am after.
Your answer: **70** kg
